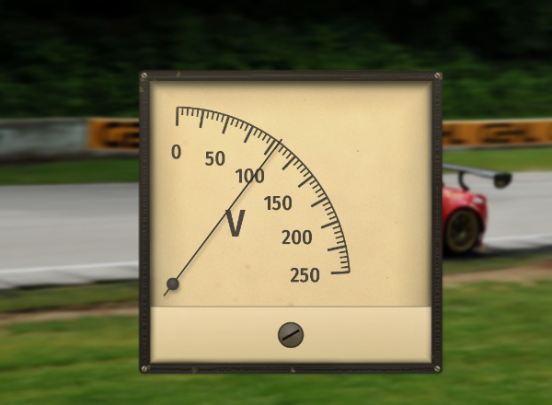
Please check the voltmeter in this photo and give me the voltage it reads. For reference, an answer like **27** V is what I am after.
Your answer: **105** V
